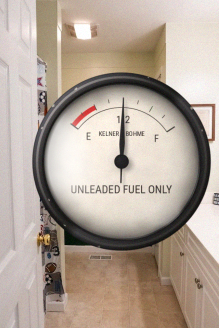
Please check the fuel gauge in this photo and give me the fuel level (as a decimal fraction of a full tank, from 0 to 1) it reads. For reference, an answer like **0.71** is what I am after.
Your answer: **0.5**
